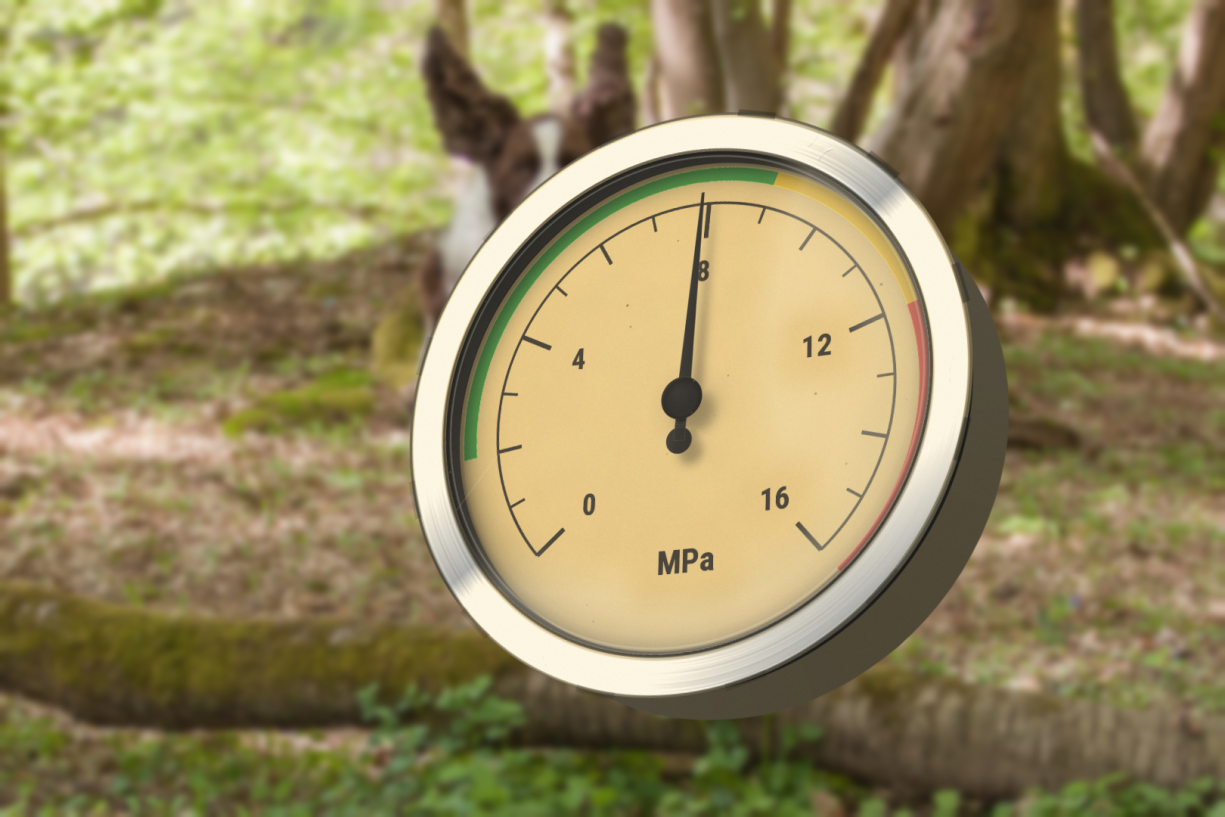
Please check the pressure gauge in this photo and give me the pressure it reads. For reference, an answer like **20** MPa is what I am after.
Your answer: **8** MPa
